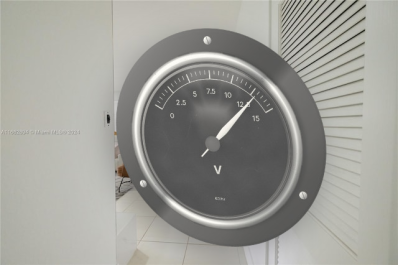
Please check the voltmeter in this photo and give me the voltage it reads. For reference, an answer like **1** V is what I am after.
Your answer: **13** V
